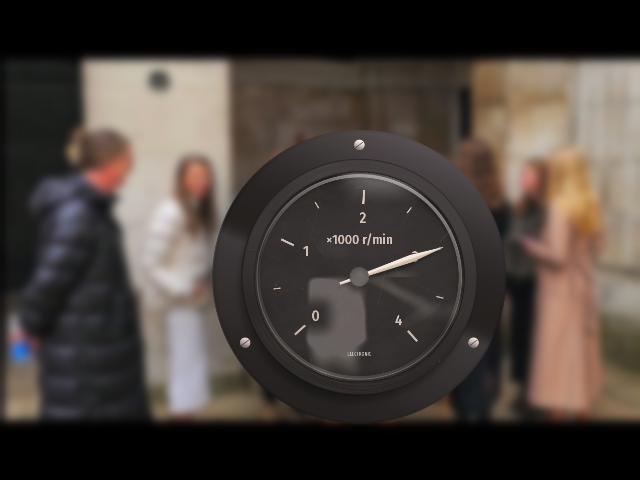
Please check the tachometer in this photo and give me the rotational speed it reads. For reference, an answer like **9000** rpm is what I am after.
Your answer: **3000** rpm
